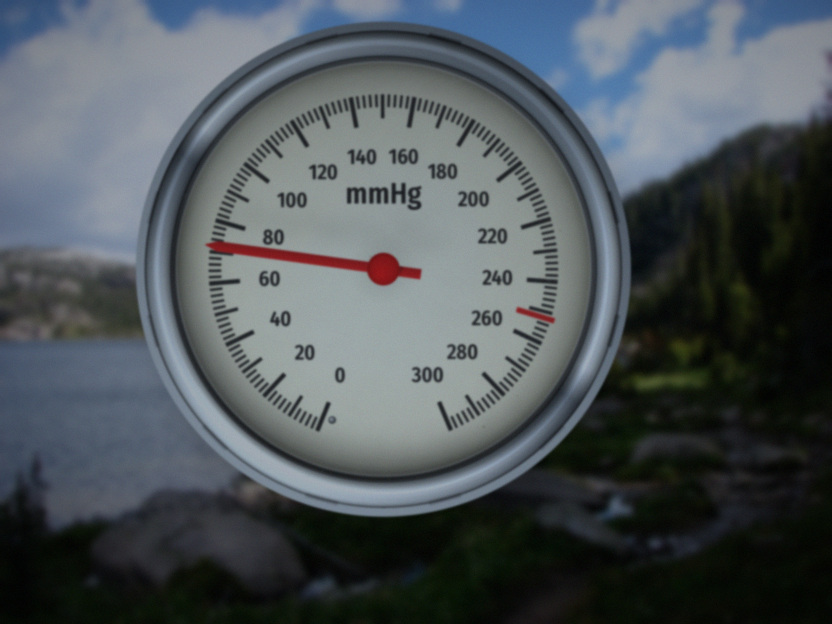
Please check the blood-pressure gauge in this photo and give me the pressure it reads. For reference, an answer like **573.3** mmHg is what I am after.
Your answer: **72** mmHg
